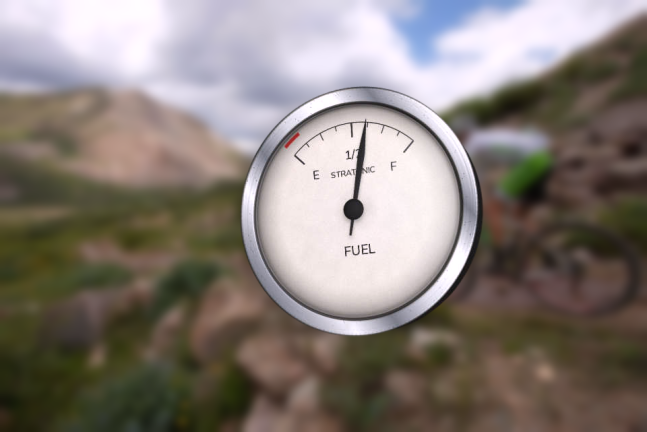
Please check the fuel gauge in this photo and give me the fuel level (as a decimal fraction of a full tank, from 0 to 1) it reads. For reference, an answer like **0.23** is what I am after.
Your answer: **0.625**
